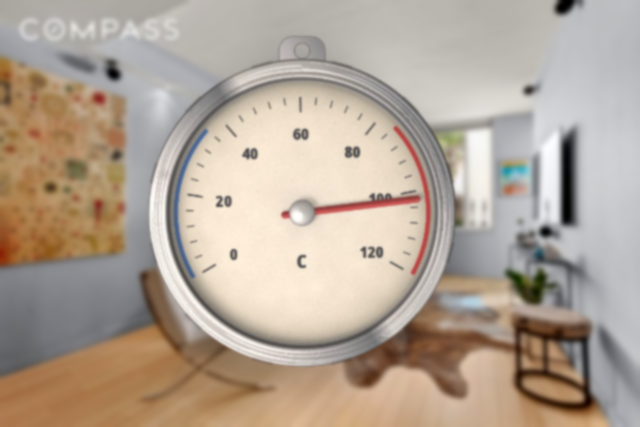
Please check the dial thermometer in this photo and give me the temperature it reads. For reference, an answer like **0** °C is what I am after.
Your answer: **102** °C
